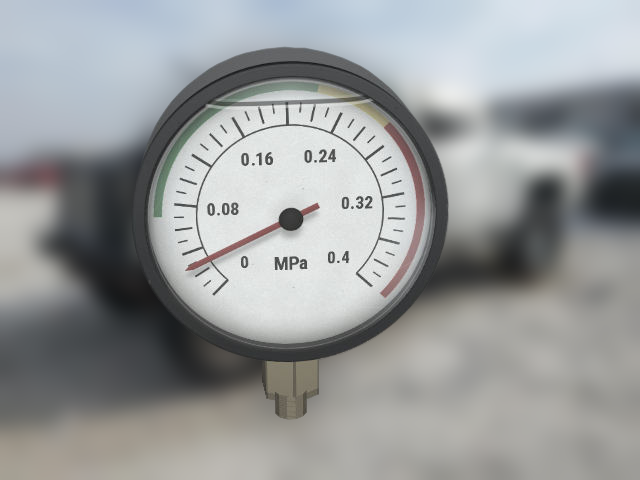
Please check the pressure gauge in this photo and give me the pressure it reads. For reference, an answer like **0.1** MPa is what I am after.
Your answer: **0.03** MPa
